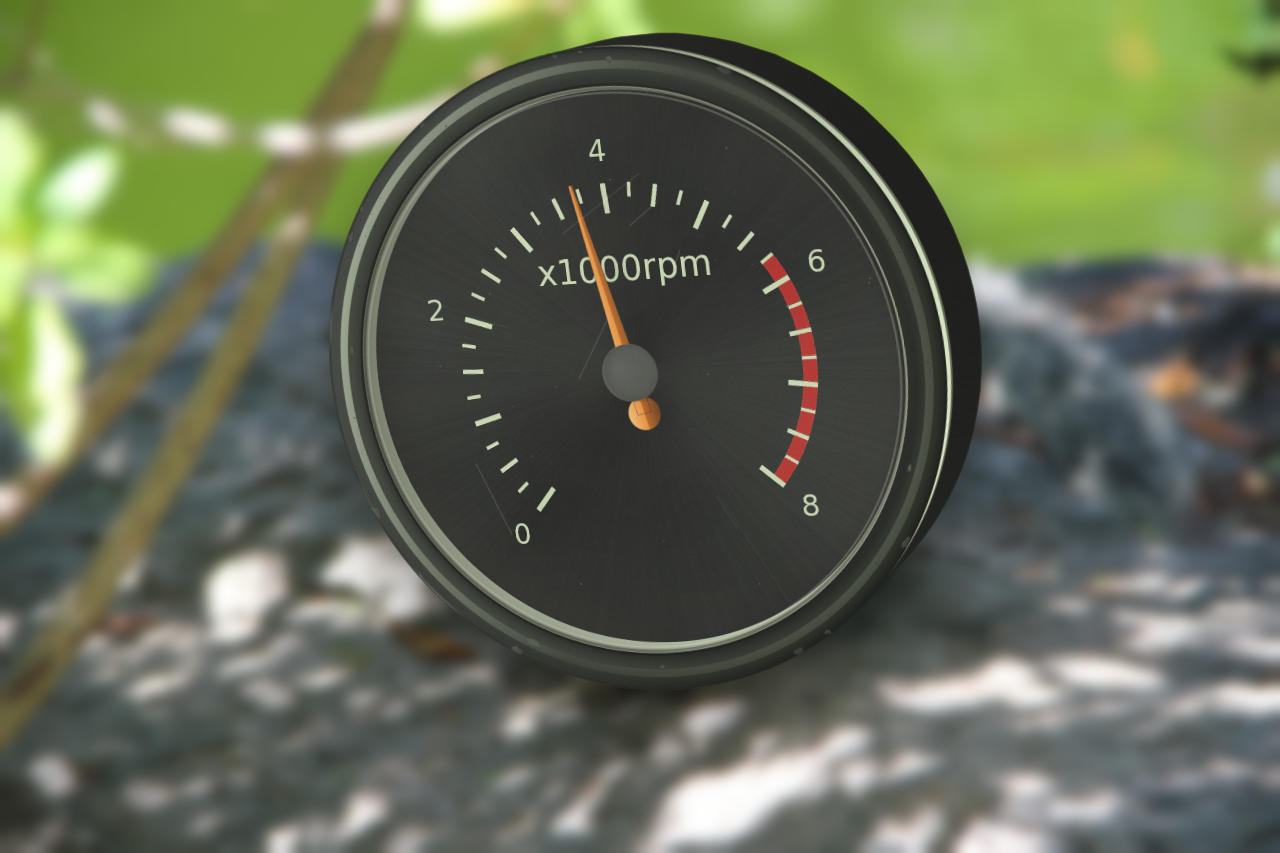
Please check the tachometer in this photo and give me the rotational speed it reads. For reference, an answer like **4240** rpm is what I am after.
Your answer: **3750** rpm
